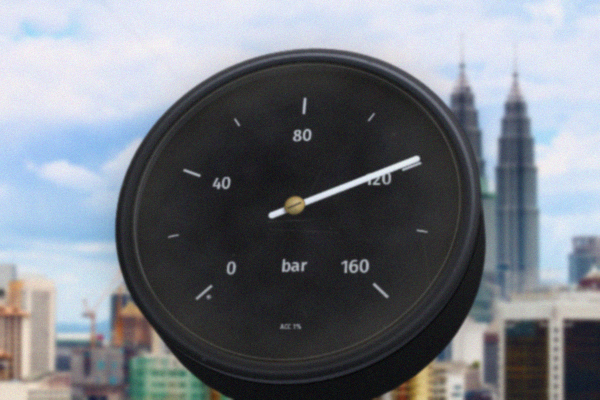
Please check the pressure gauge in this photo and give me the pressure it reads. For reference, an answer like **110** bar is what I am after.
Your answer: **120** bar
